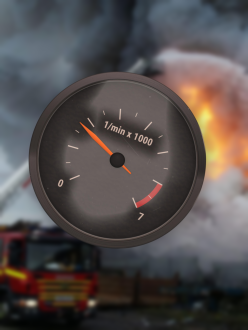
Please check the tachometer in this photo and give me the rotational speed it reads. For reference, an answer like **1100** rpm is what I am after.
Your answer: **1750** rpm
